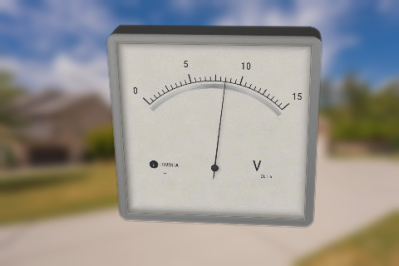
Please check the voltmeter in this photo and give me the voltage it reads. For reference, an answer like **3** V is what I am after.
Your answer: **8.5** V
